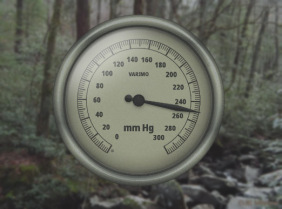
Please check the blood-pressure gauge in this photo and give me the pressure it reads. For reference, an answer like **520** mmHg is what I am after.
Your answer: **250** mmHg
